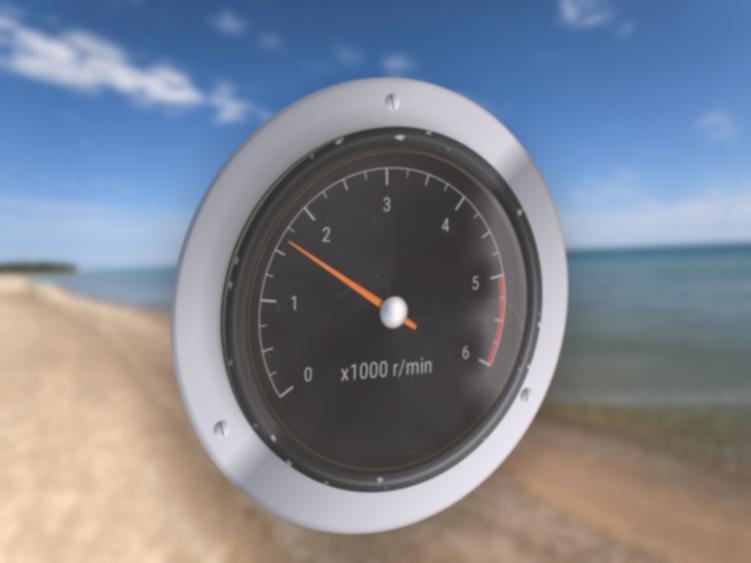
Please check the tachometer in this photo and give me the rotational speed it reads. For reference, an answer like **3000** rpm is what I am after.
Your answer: **1625** rpm
